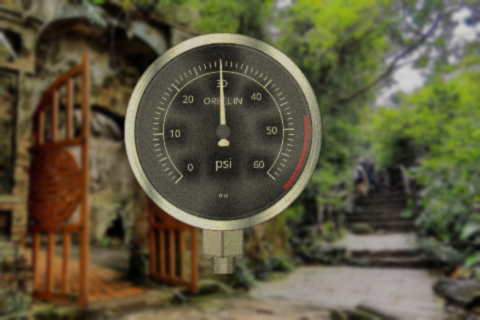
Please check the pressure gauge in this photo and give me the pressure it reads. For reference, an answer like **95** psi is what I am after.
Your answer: **30** psi
